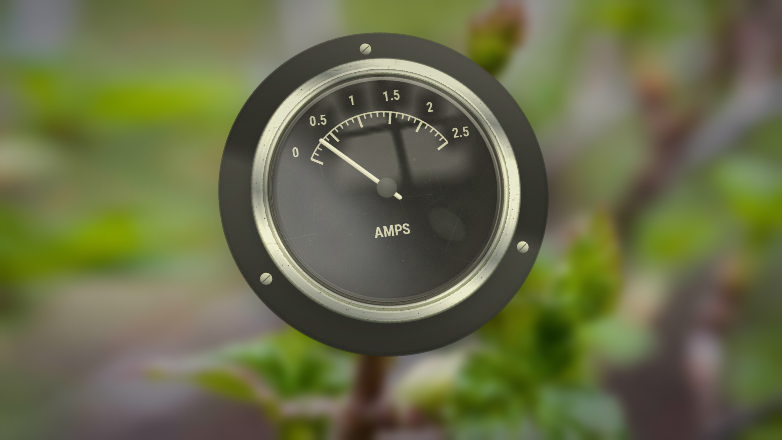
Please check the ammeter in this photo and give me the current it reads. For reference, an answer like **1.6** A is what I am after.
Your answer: **0.3** A
